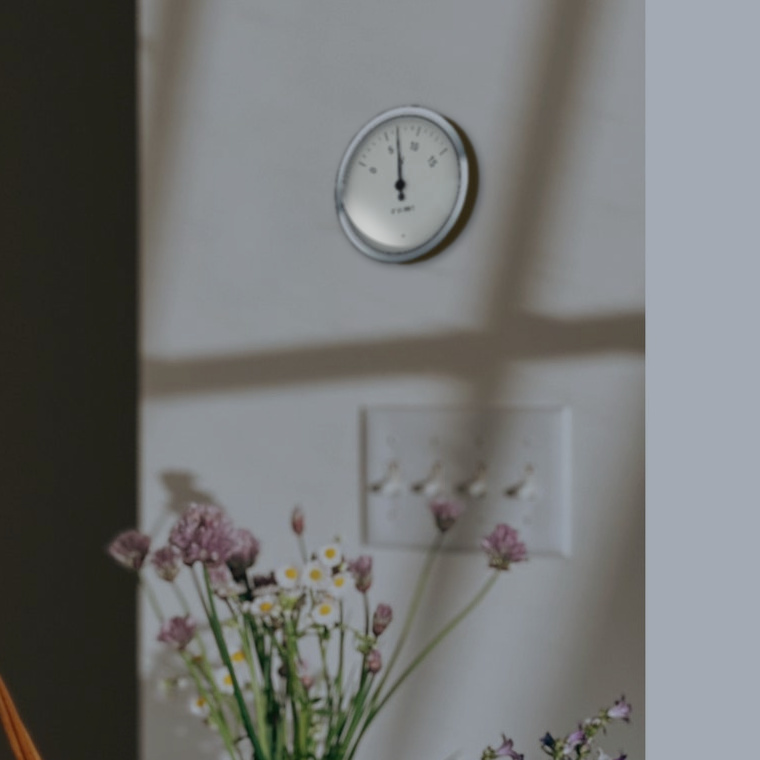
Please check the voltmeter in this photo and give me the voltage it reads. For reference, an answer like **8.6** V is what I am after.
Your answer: **7** V
